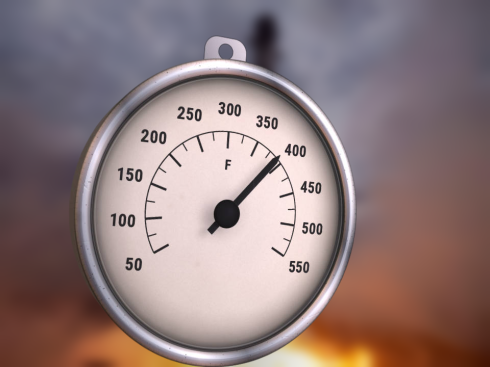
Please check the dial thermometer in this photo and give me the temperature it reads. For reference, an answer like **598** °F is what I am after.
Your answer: **387.5** °F
